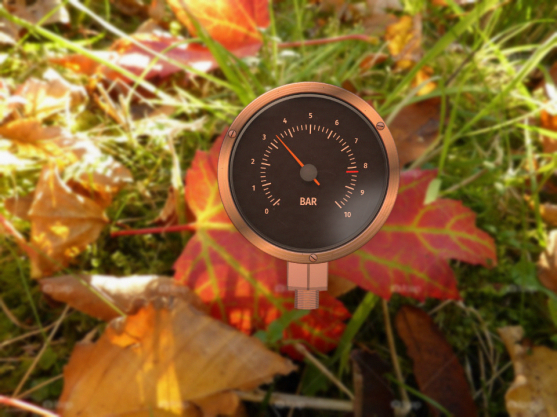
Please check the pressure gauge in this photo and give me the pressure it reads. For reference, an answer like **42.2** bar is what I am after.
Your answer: **3.4** bar
